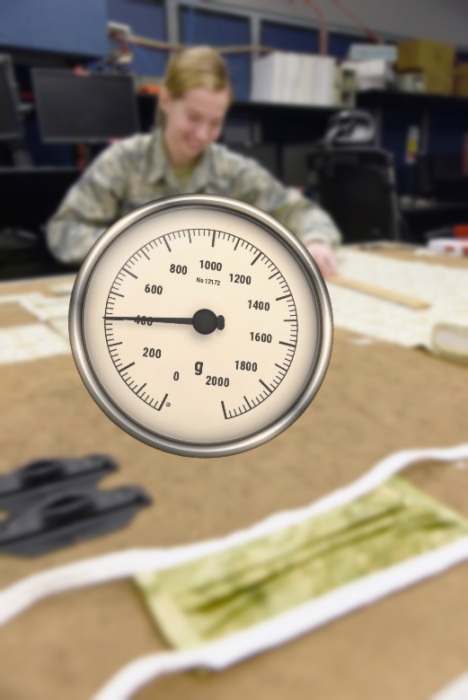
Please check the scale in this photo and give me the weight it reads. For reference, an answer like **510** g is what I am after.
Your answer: **400** g
